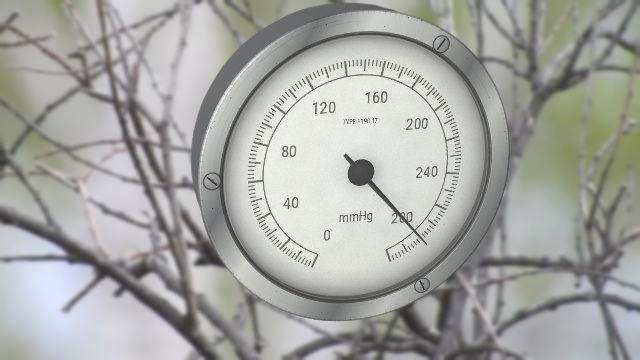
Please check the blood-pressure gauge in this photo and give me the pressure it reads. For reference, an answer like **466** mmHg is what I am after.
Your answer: **280** mmHg
